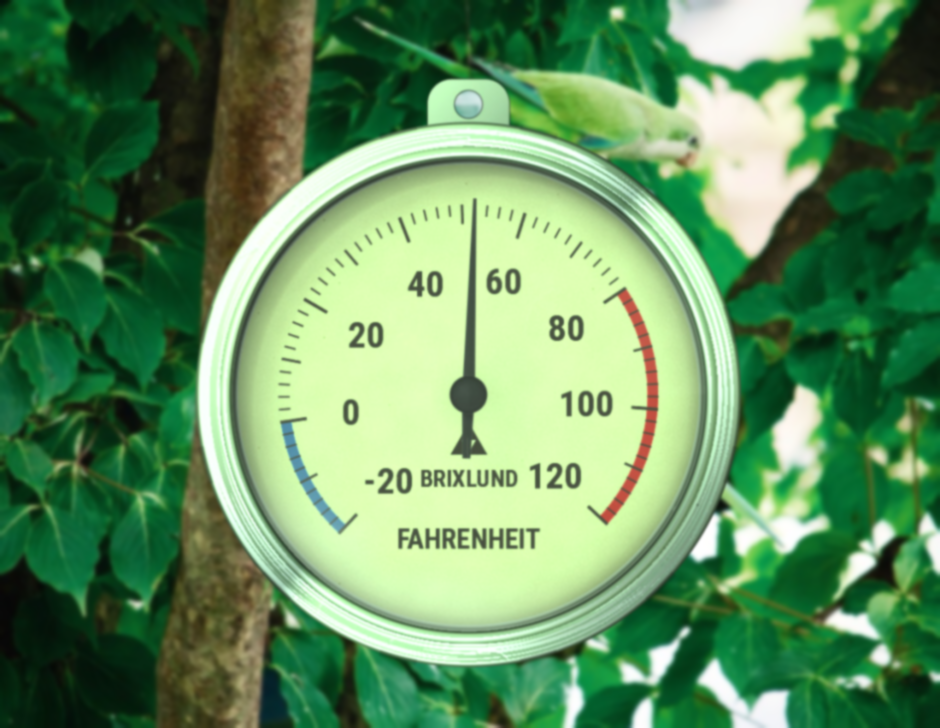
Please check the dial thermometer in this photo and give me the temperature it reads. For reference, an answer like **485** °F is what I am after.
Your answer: **52** °F
